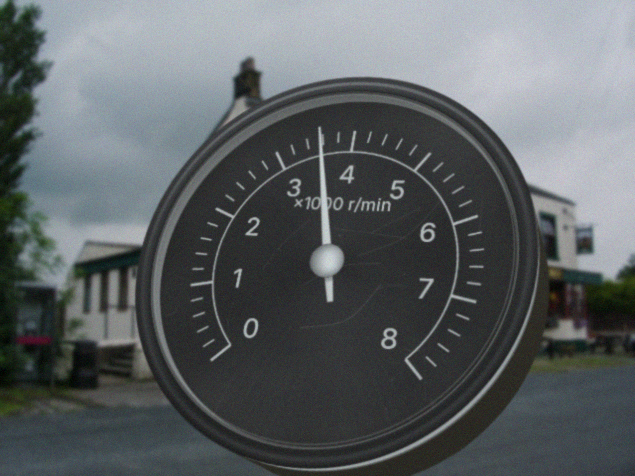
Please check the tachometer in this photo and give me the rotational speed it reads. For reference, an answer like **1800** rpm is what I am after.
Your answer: **3600** rpm
